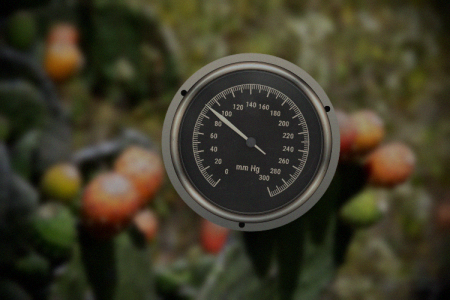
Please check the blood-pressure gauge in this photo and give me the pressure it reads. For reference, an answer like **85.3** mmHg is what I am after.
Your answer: **90** mmHg
